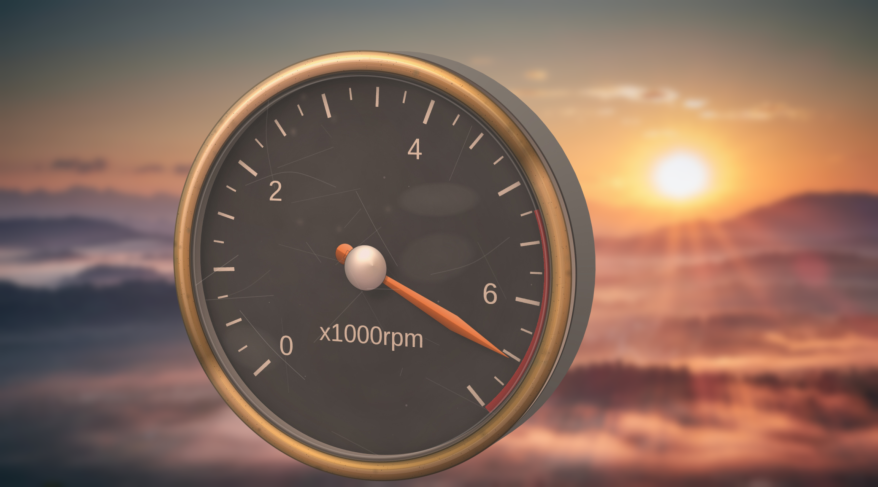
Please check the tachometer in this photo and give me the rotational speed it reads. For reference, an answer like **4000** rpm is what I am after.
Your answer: **6500** rpm
